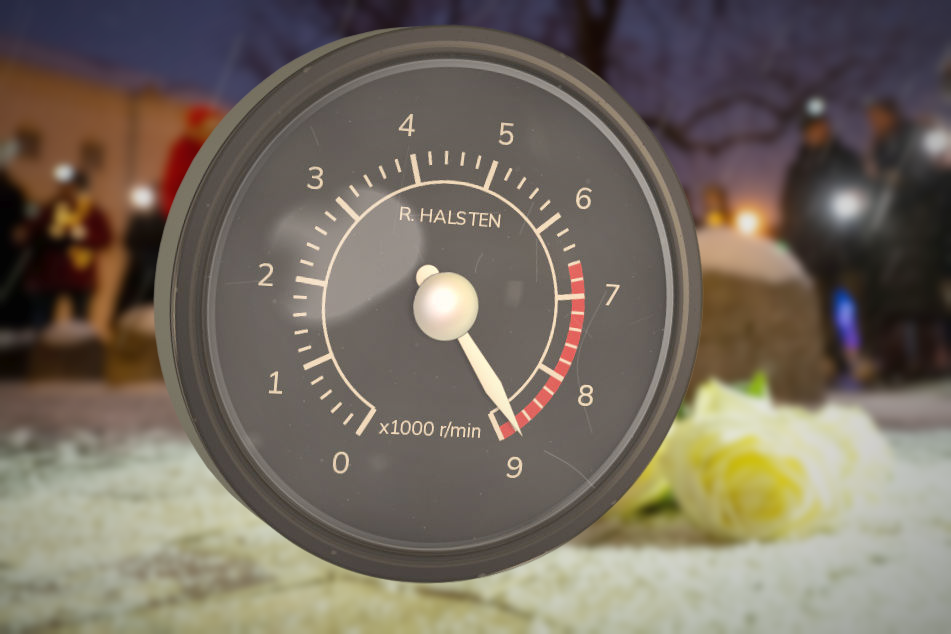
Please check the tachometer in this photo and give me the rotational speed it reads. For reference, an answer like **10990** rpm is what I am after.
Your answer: **8800** rpm
